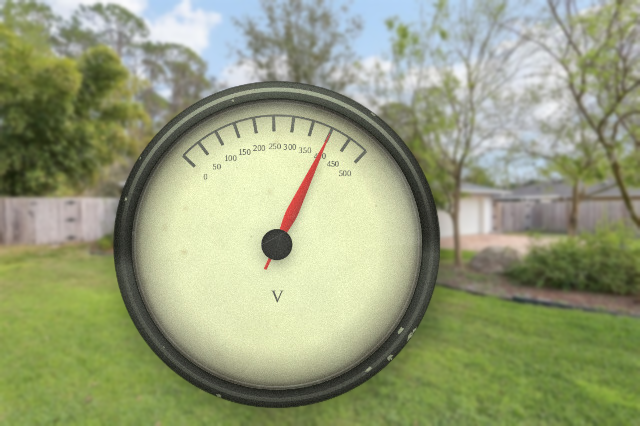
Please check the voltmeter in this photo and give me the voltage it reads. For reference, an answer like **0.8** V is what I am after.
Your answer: **400** V
